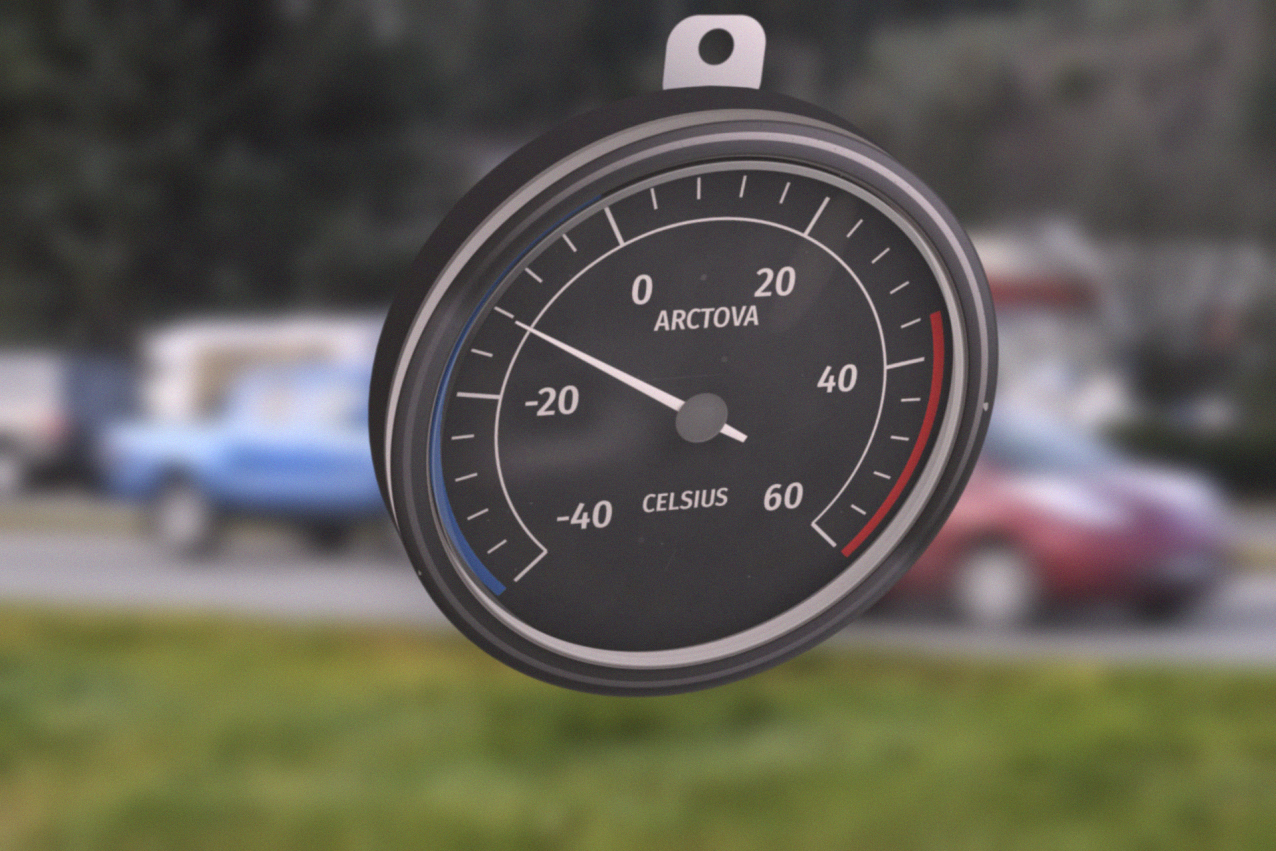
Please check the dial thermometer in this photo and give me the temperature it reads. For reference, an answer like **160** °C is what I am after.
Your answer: **-12** °C
